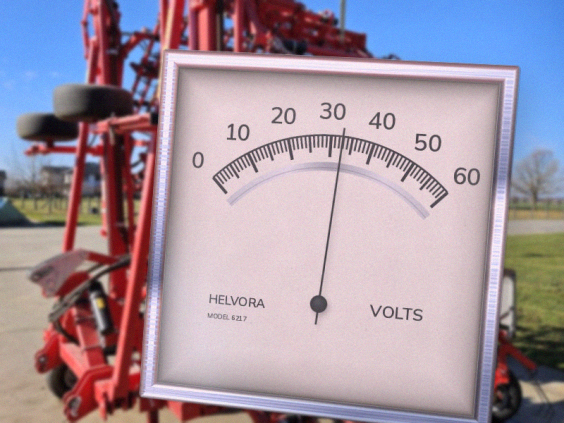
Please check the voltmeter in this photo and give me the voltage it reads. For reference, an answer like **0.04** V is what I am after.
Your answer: **33** V
